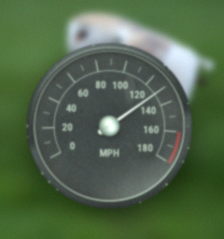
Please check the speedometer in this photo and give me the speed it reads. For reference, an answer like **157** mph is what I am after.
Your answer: **130** mph
